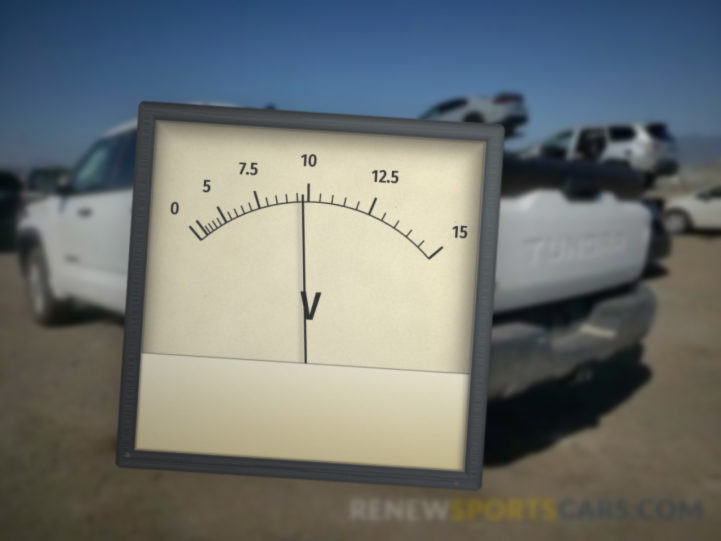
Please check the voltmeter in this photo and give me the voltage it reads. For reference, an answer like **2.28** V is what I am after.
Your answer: **9.75** V
